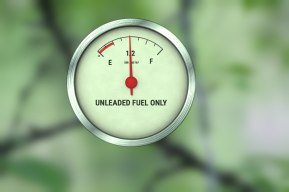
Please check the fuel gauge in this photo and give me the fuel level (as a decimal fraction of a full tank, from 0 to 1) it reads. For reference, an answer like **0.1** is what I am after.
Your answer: **0.5**
